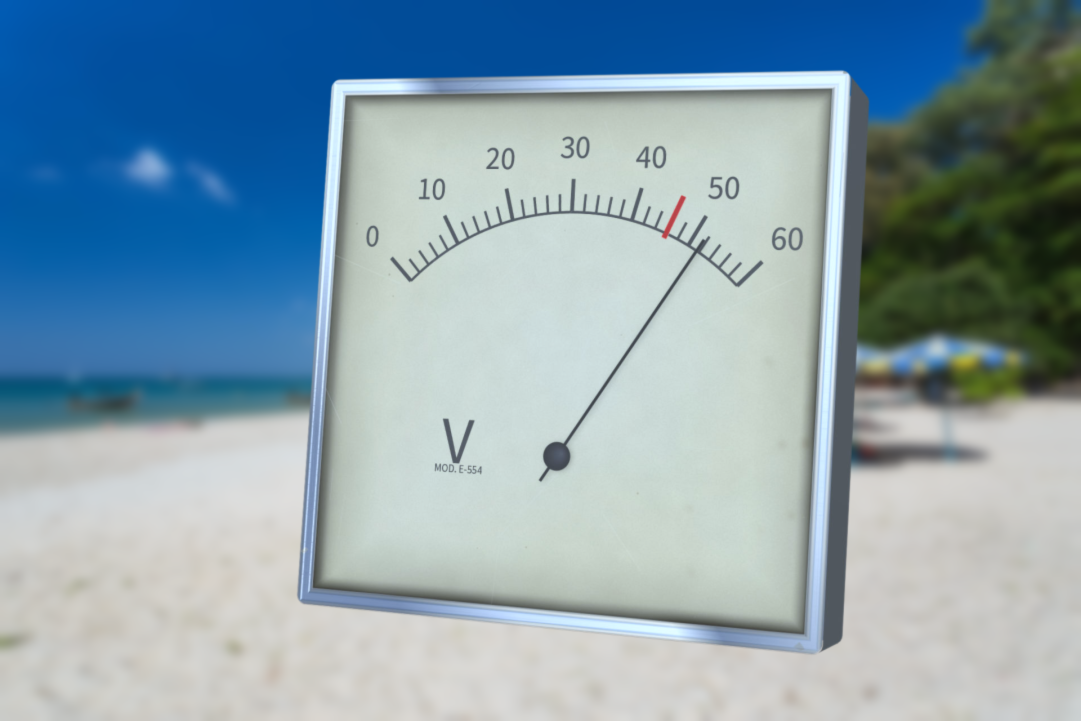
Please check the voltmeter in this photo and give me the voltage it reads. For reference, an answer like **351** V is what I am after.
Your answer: **52** V
